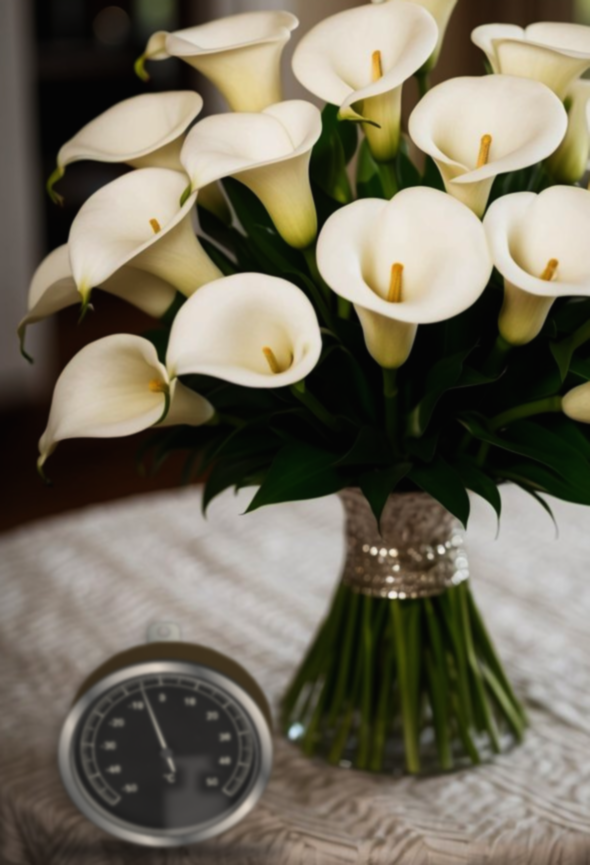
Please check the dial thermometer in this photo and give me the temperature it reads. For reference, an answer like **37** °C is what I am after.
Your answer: **-5** °C
